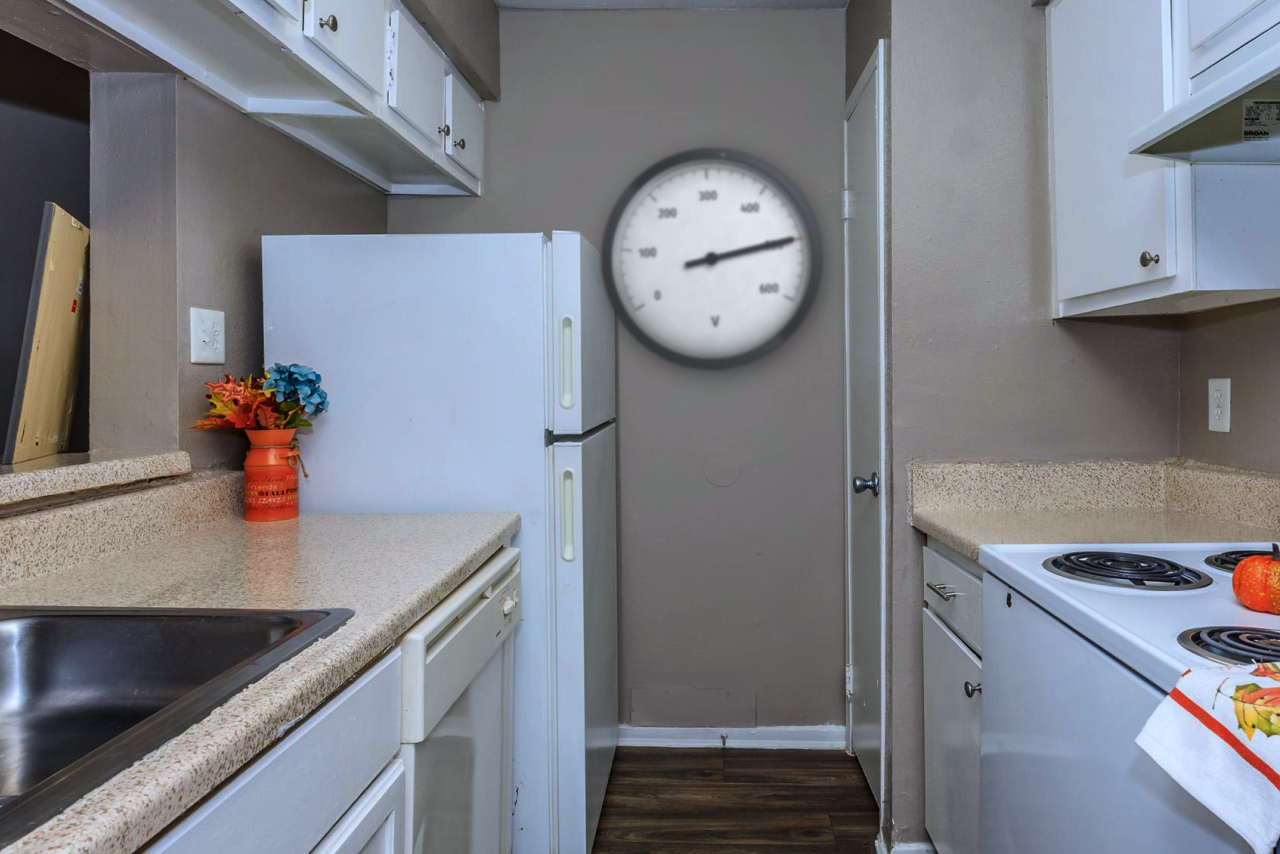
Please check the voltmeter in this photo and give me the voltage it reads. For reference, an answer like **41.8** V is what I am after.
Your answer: **500** V
